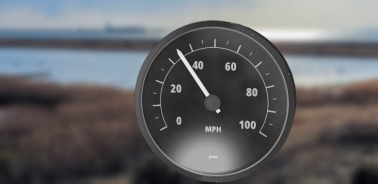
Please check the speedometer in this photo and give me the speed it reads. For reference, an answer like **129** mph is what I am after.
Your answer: **35** mph
